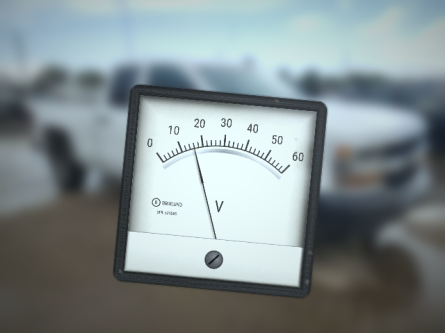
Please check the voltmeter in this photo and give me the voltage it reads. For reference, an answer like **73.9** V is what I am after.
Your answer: **16** V
